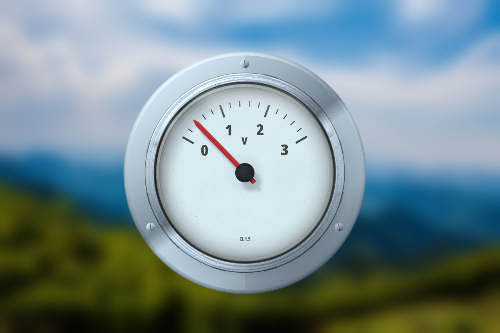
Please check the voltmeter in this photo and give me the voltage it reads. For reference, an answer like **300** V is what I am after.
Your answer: **0.4** V
